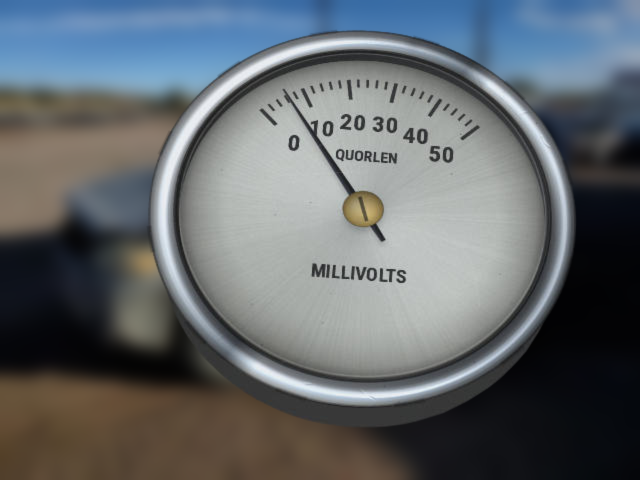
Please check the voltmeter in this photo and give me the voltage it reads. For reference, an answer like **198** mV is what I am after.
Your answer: **6** mV
